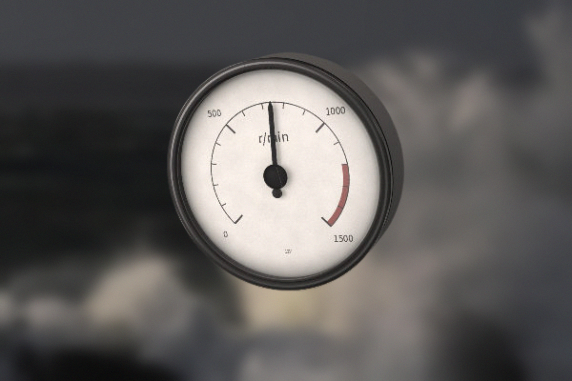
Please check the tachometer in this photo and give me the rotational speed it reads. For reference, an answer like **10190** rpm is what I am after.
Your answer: **750** rpm
